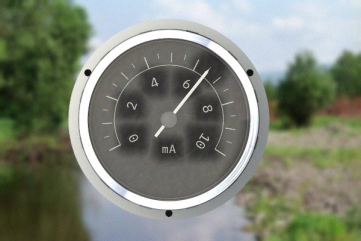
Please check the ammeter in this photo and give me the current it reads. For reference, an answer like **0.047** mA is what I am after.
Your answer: **6.5** mA
